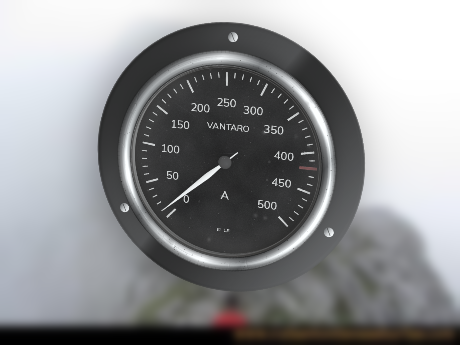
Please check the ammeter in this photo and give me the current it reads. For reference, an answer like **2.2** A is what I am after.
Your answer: **10** A
